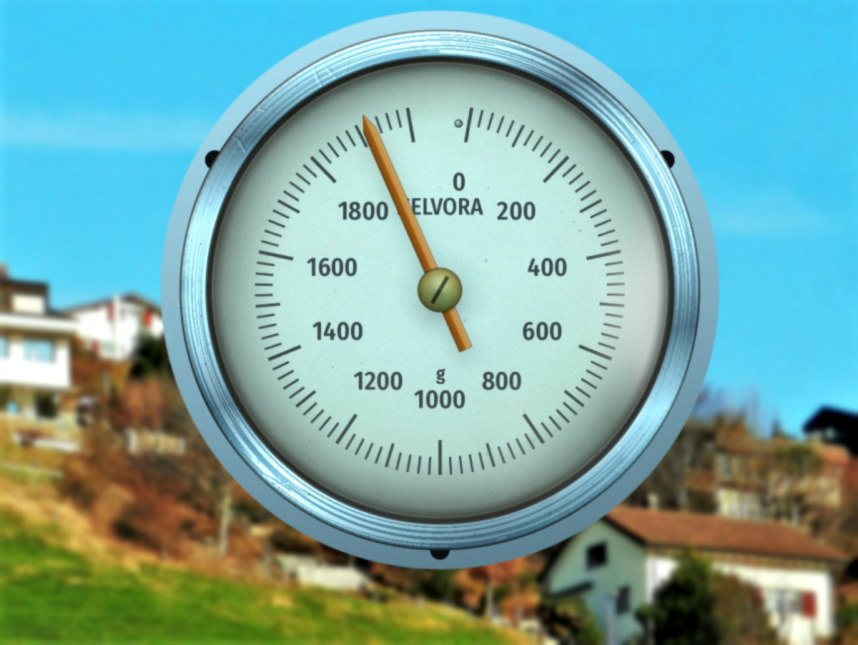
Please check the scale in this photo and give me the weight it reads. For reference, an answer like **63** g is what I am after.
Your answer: **1920** g
